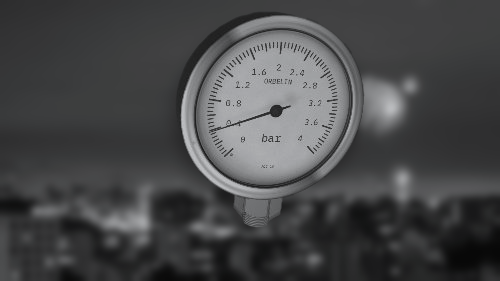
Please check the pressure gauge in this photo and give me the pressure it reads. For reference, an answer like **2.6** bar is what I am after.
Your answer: **0.4** bar
